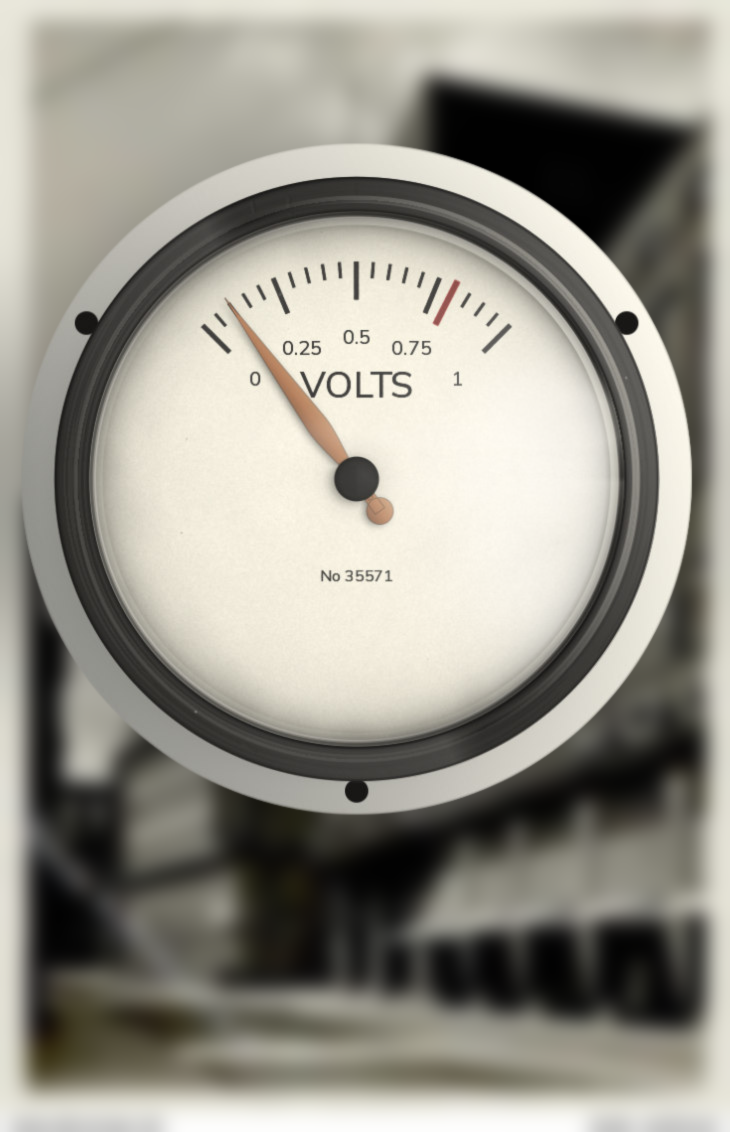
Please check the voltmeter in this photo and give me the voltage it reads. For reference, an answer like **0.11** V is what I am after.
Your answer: **0.1** V
